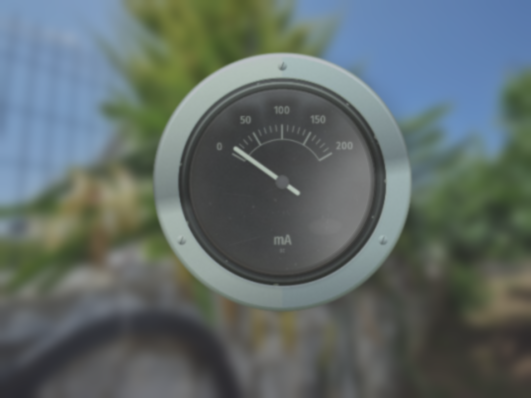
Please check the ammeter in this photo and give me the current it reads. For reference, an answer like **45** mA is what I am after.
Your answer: **10** mA
